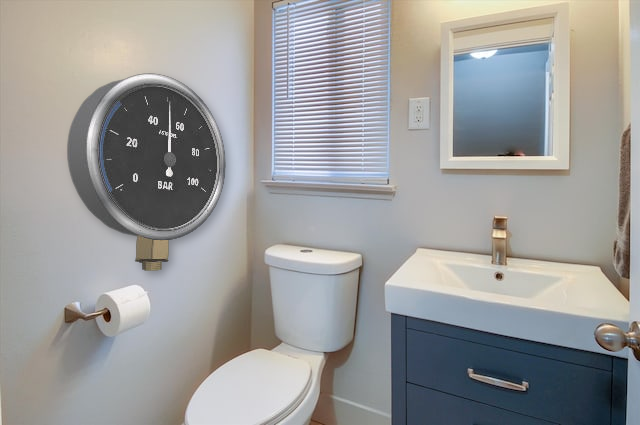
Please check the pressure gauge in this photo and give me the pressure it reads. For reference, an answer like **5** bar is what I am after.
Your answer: **50** bar
